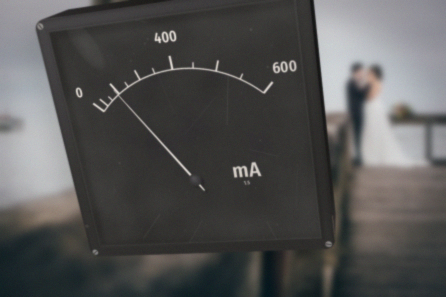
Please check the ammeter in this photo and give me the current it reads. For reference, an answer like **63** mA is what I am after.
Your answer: **200** mA
